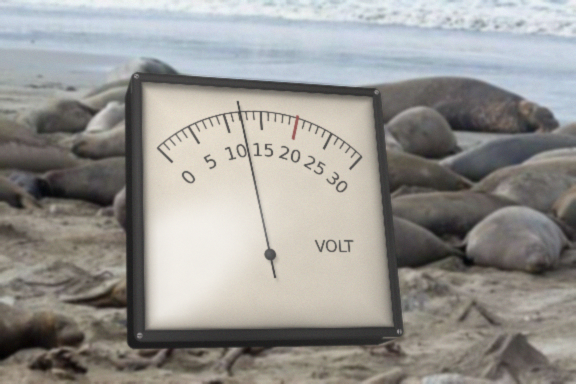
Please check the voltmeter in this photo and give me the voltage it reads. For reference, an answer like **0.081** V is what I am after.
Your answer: **12** V
